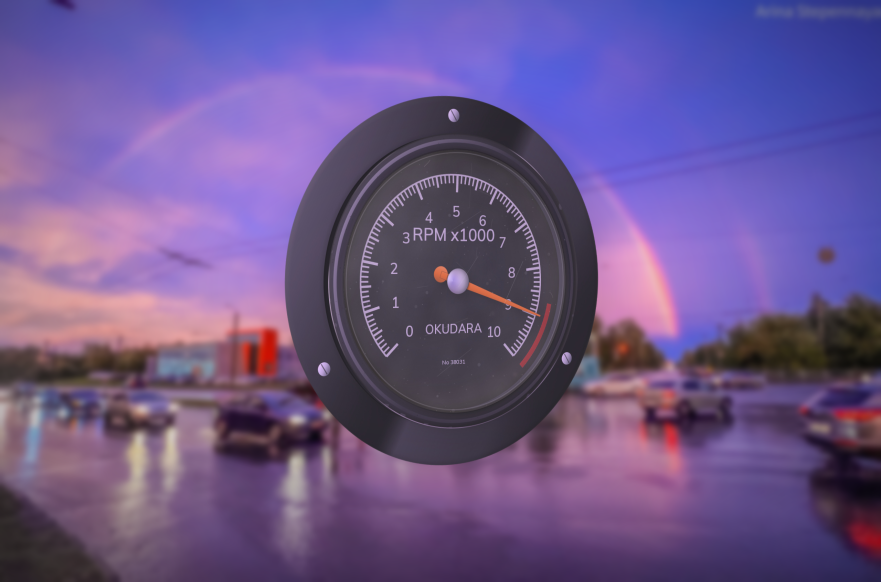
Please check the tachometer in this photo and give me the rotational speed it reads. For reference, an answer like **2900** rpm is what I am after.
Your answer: **9000** rpm
